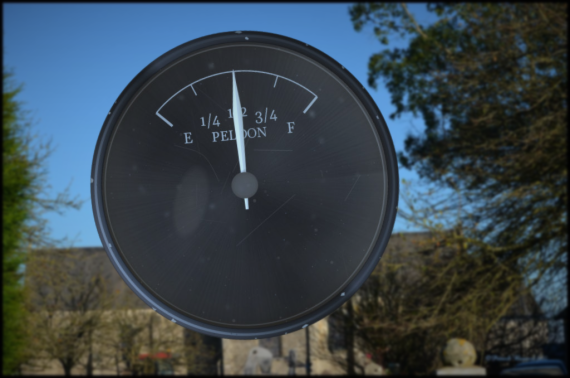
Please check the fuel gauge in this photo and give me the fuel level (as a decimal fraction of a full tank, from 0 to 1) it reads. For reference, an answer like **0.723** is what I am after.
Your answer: **0.5**
